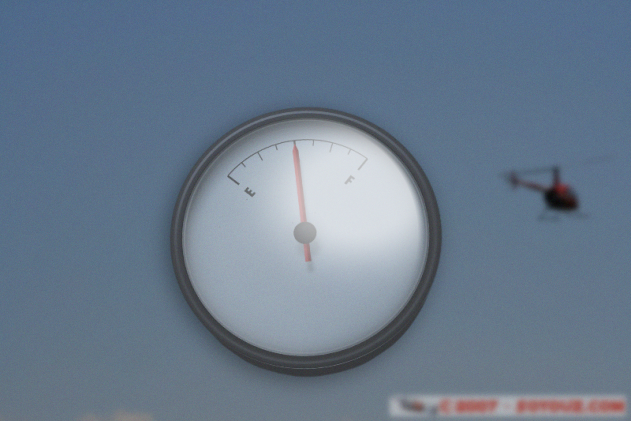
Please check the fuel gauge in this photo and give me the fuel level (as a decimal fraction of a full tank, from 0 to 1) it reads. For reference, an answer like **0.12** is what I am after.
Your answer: **0.5**
